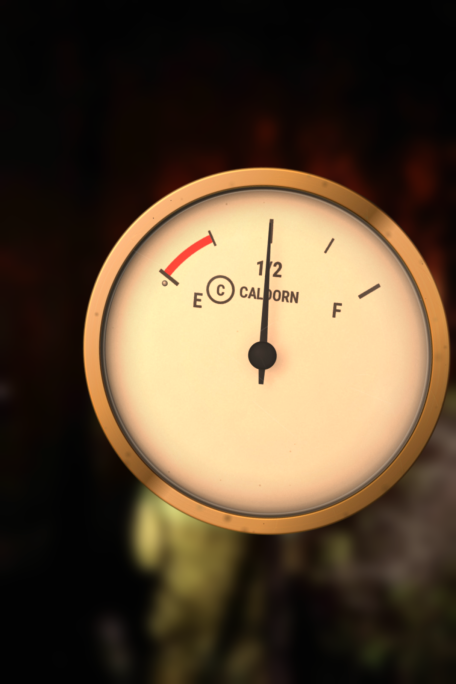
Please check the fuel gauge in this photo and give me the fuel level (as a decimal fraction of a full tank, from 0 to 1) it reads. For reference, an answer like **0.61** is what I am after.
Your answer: **0.5**
